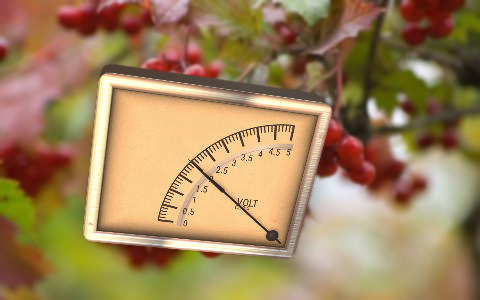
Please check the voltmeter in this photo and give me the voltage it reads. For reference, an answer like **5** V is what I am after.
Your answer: **2** V
